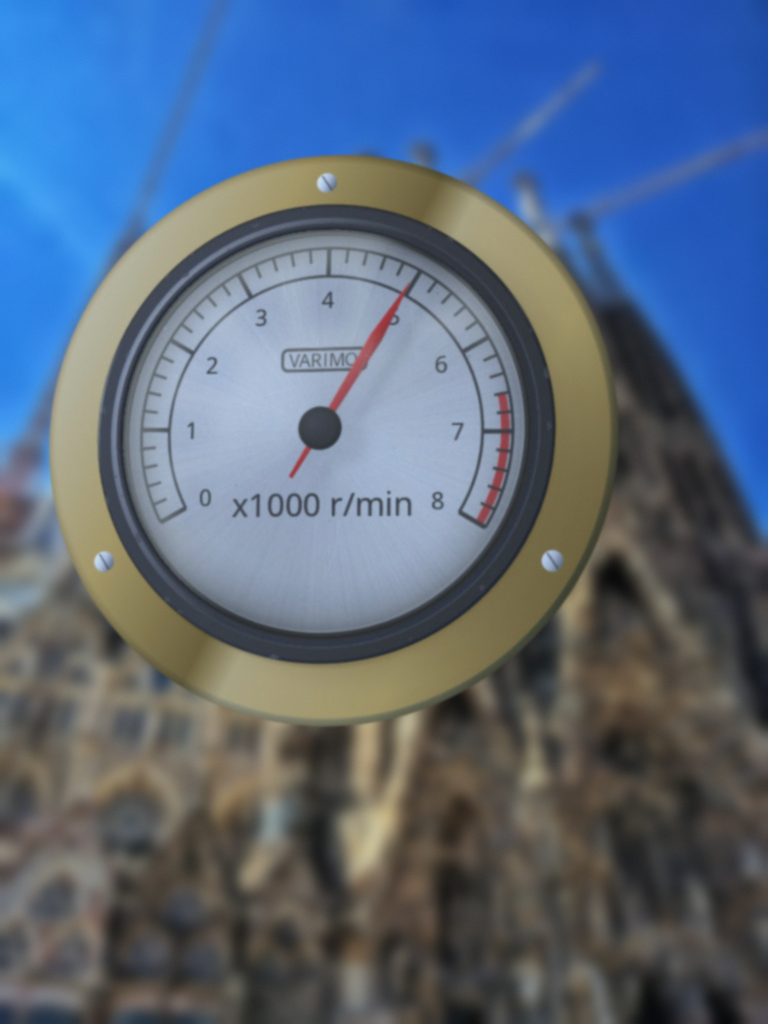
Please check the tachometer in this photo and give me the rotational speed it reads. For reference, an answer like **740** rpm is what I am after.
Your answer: **5000** rpm
